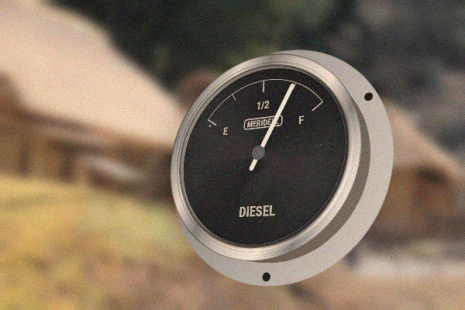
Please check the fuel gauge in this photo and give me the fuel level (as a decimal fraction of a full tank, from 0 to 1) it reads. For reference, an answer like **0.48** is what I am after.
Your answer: **0.75**
